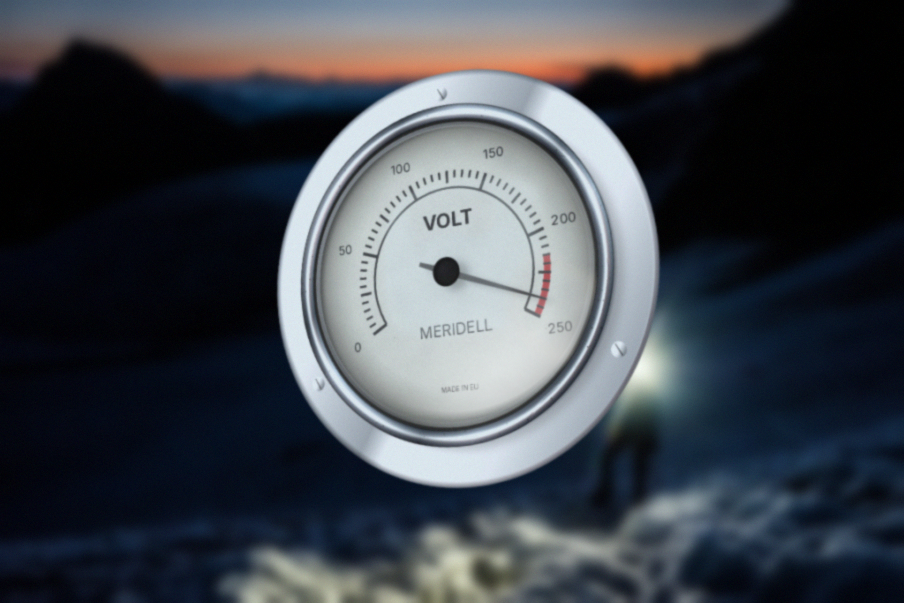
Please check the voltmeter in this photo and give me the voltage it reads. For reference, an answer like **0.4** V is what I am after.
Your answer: **240** V
